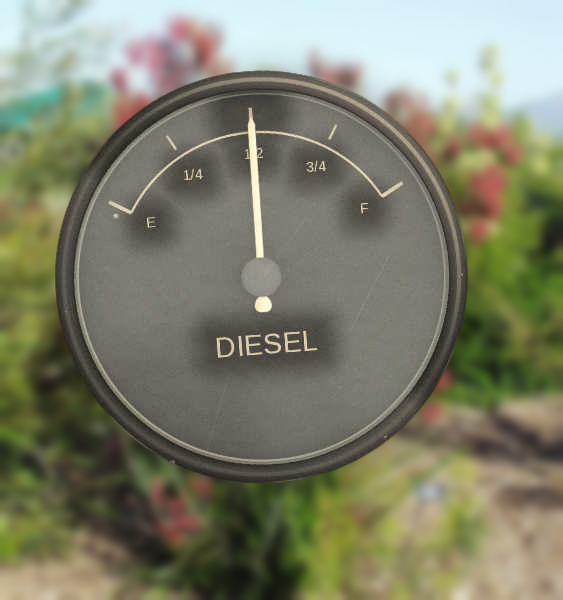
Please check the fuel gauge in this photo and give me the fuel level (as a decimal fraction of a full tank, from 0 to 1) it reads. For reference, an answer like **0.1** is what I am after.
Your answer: **0.5**
